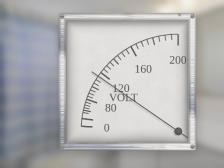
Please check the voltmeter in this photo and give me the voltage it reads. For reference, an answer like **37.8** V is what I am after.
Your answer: **115** V
